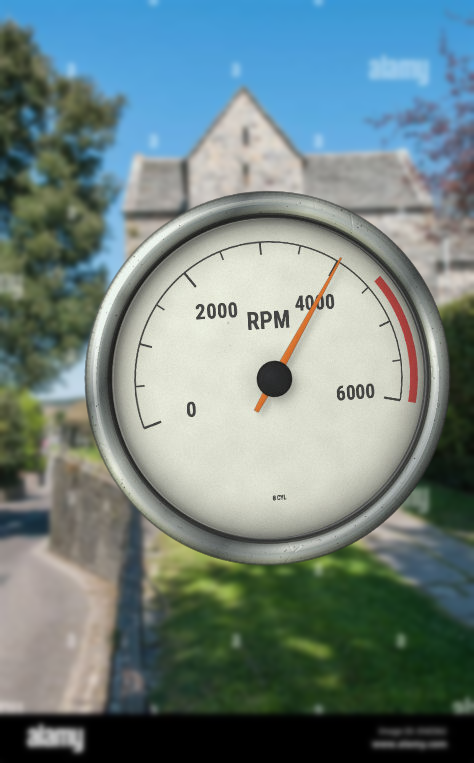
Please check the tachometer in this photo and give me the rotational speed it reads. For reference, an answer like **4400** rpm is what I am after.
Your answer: **4000** rpm
